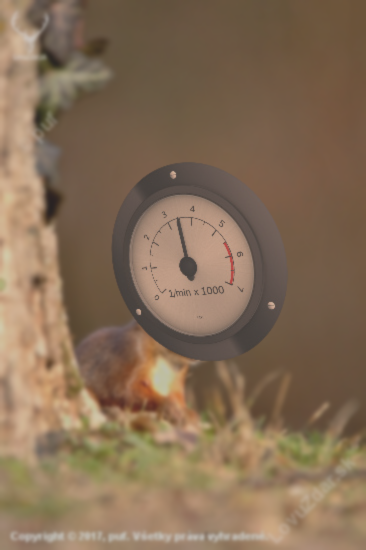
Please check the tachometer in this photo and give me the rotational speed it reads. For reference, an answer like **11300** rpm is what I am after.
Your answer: **3500** rpm
